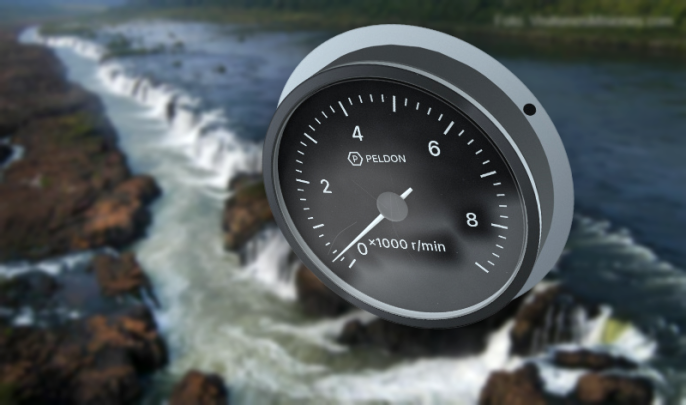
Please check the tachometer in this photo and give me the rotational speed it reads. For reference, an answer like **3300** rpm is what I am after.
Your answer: **300** rpm
